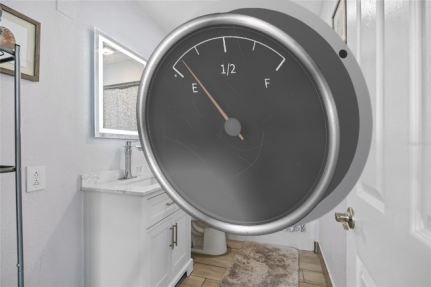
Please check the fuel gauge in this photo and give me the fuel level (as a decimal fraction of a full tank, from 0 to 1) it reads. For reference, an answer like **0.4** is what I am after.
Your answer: **0.125**
